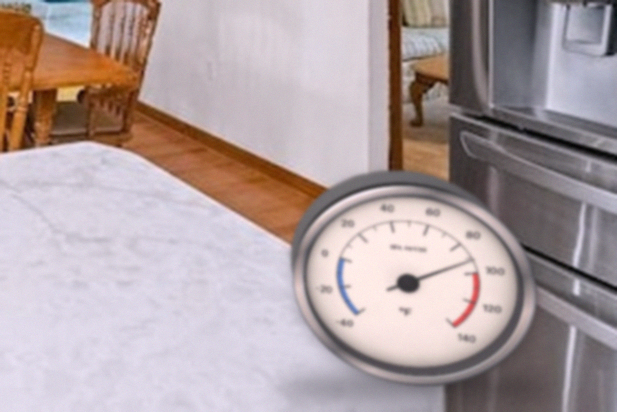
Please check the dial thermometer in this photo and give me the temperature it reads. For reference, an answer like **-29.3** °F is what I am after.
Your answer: **90** °F
